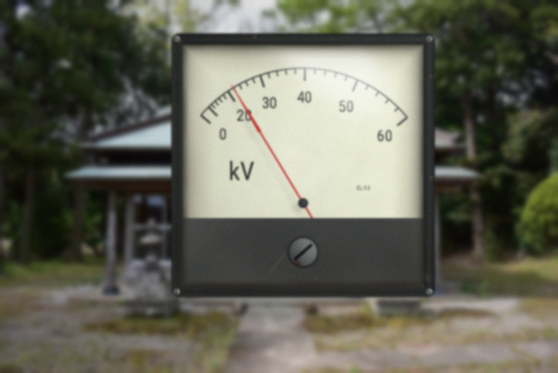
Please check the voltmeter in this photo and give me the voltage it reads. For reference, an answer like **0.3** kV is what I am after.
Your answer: **22** kV
